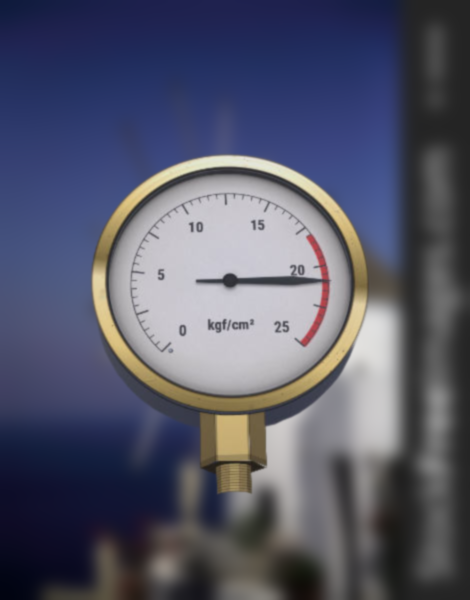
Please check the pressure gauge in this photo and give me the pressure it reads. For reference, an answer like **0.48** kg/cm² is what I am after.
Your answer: **21** kg/cm²
